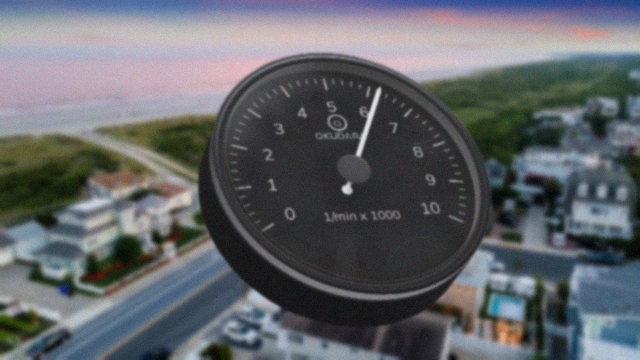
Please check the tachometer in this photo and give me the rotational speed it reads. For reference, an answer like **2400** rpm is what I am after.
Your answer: **6200** rpm
